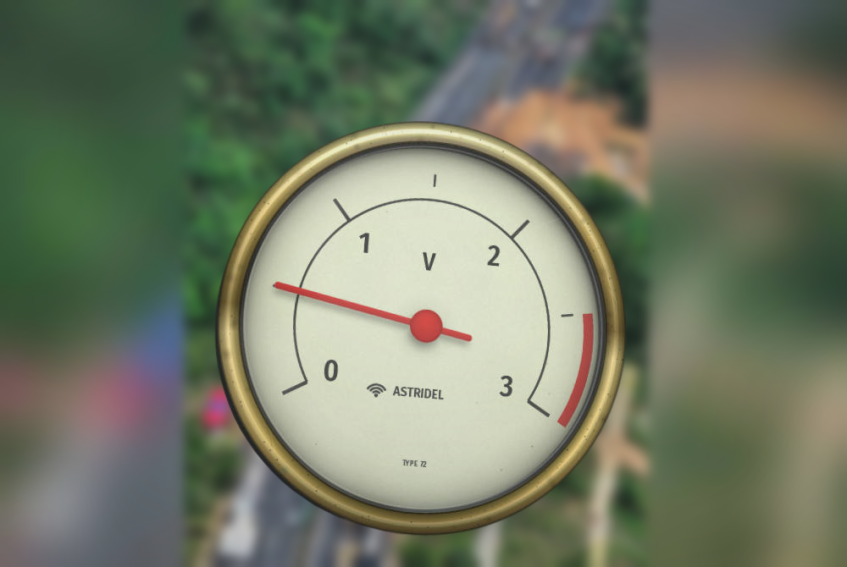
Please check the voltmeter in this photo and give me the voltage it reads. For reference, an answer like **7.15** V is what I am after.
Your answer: **0.5** V
